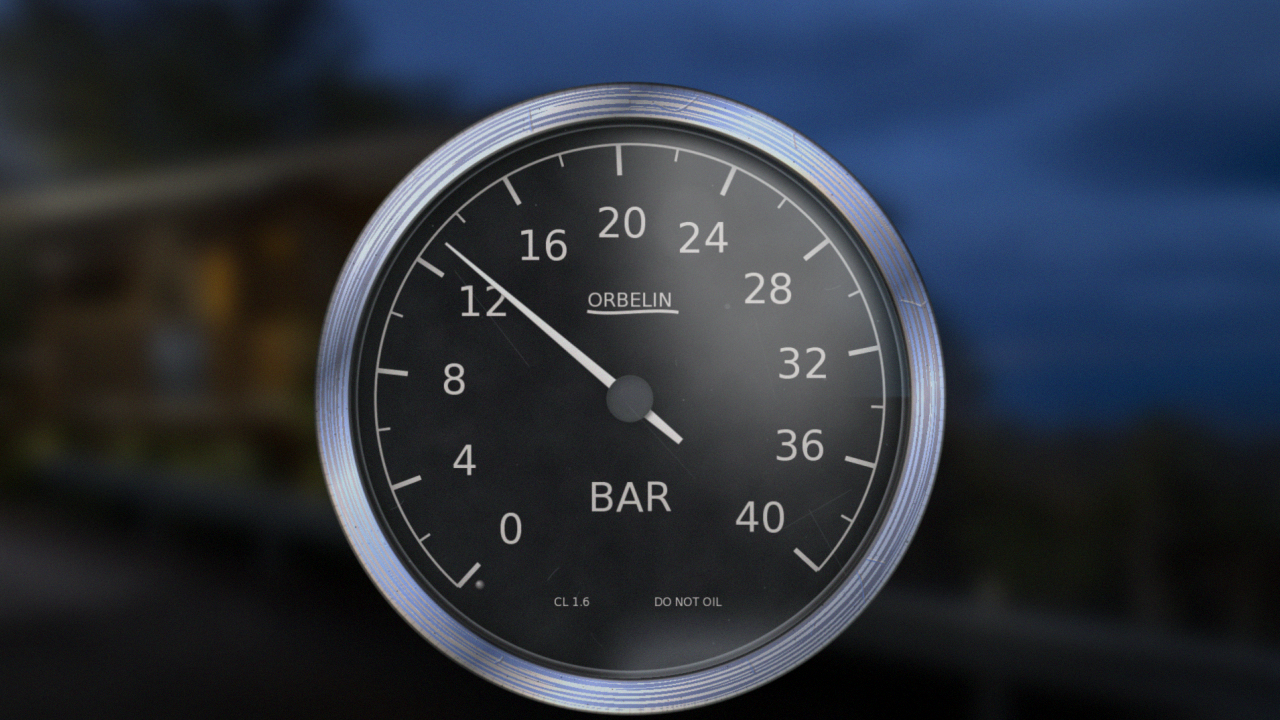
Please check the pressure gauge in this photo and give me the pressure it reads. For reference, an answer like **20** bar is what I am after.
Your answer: **13** bar
